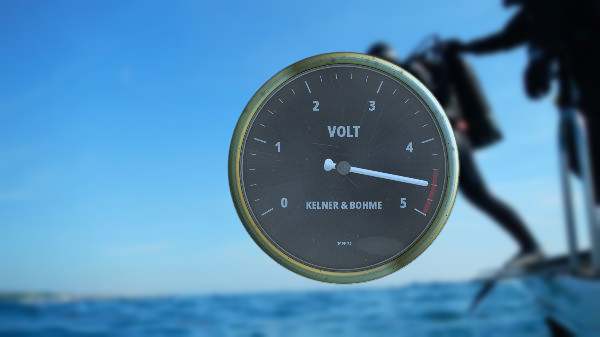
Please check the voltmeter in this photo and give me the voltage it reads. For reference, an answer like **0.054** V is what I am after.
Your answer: **4.6** V
